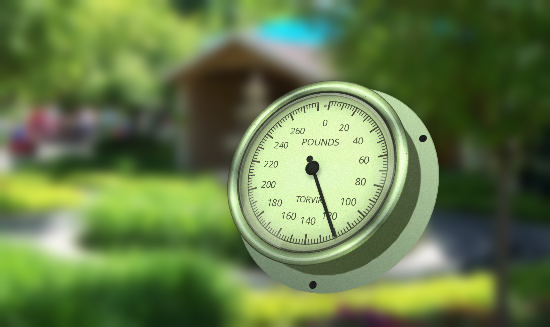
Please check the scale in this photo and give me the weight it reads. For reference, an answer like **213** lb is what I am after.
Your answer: **120** lb
